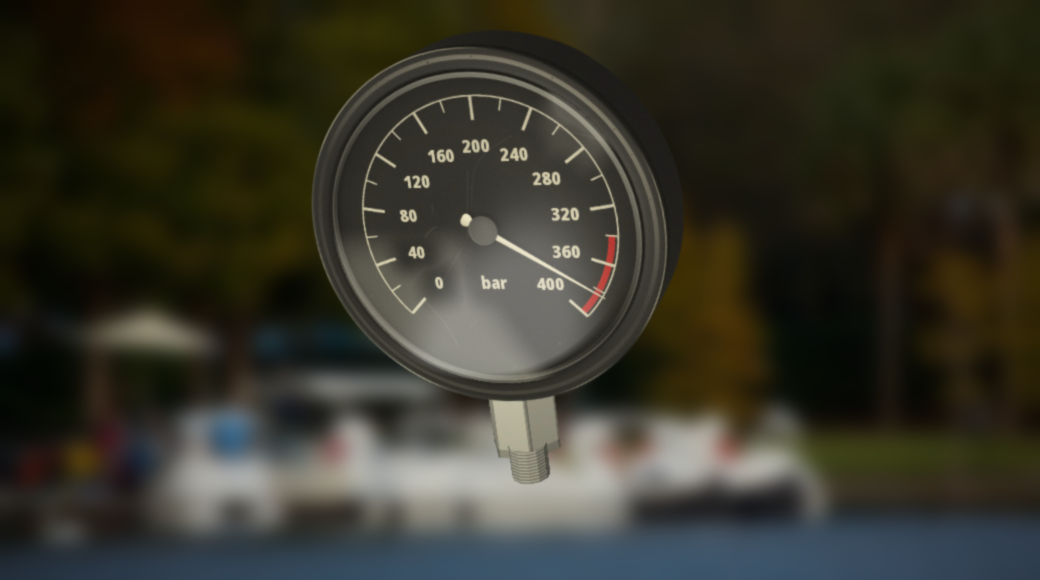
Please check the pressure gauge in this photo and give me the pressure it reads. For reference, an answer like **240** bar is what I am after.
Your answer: **380** bar
